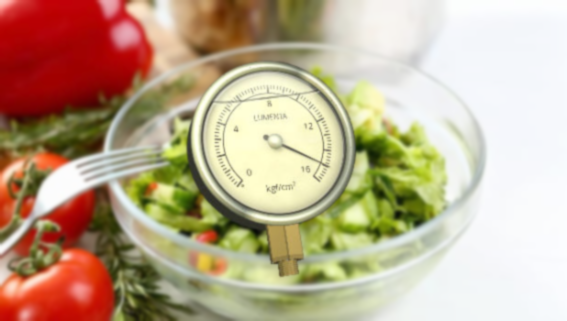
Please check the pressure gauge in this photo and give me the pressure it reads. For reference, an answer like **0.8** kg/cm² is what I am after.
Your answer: **15** kg/cm²
